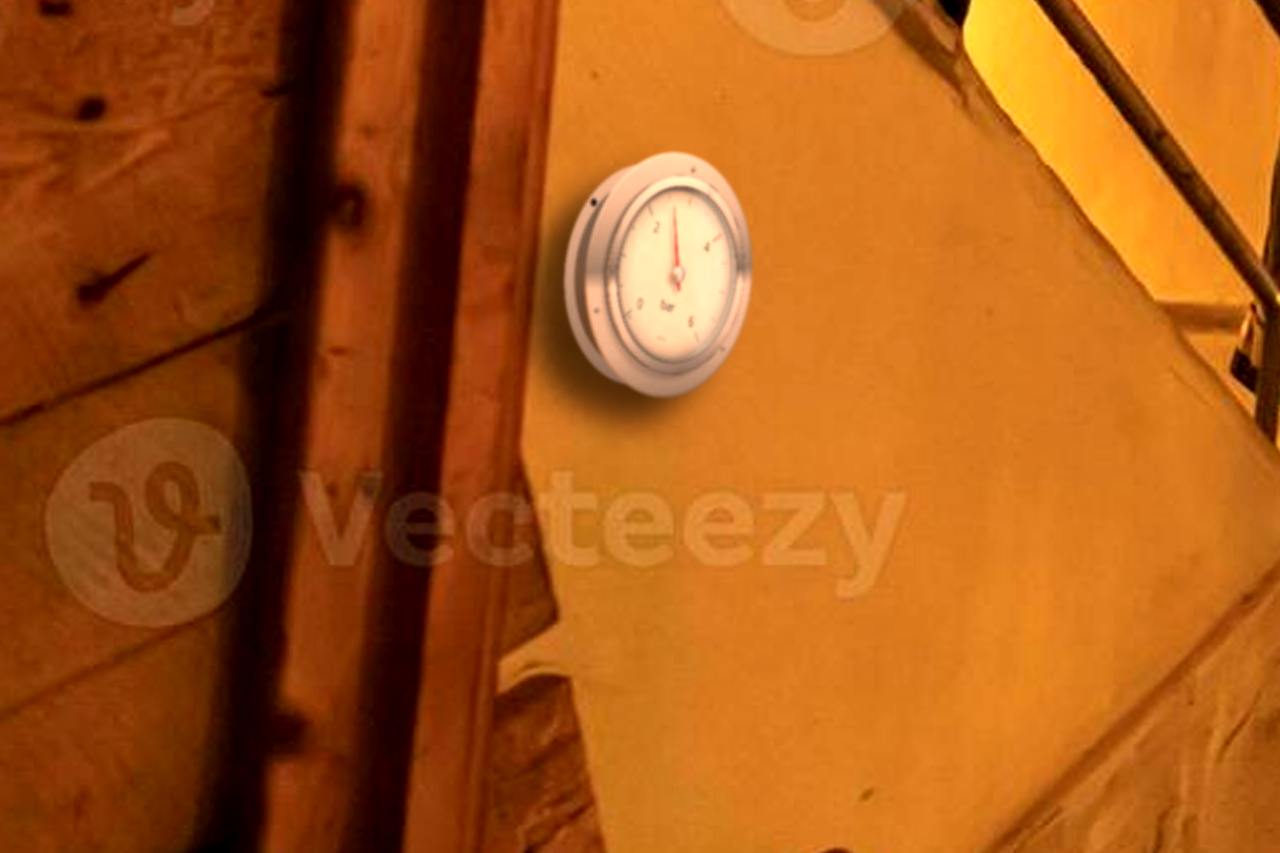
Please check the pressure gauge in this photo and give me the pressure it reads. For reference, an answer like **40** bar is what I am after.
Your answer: **2.5** bar
